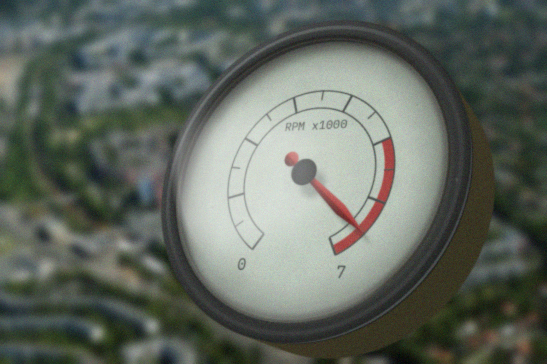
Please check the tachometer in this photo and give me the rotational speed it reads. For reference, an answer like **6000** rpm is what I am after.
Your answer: **6500** rpm
